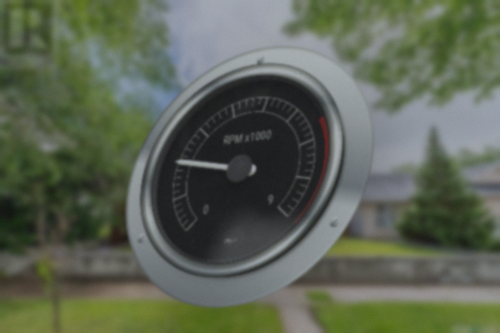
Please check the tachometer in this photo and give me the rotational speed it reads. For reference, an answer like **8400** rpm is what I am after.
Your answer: **2000** rpm
